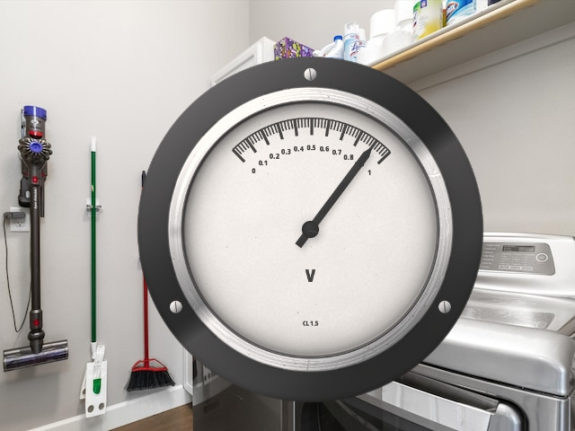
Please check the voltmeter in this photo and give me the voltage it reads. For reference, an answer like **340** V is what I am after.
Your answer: **0.9** V
